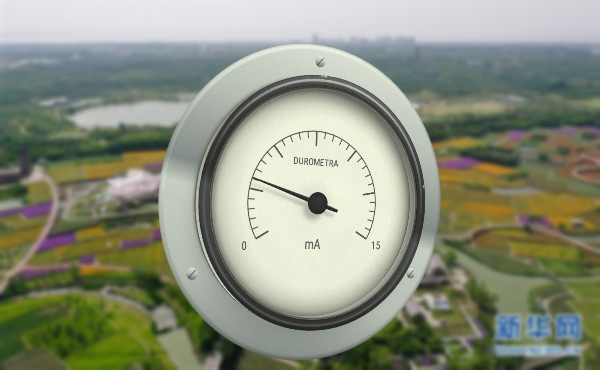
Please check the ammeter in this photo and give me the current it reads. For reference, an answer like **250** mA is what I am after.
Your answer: **3** mA
